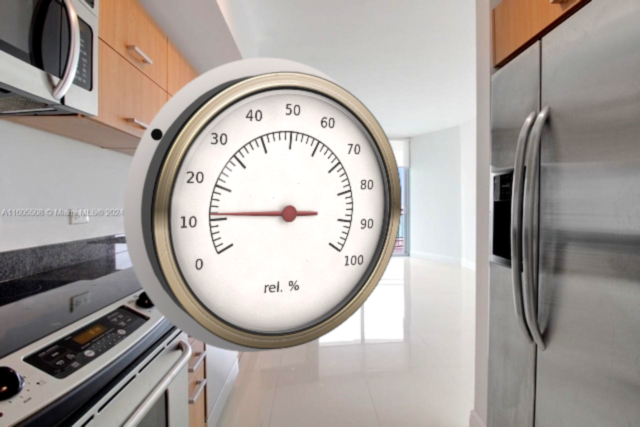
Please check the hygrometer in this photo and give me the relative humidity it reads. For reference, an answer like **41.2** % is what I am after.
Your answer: **12** %
